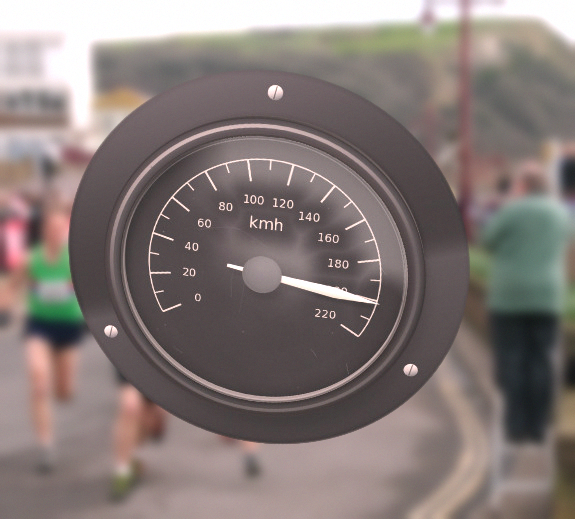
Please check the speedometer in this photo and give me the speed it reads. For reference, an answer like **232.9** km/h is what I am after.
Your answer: **200** km/h
